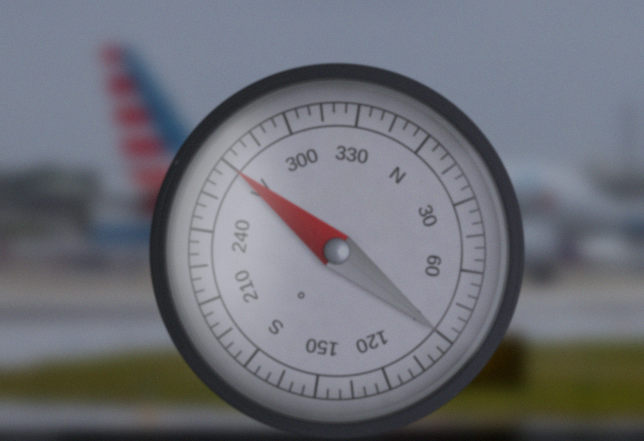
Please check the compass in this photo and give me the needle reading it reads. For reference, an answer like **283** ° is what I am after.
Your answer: **270** °
